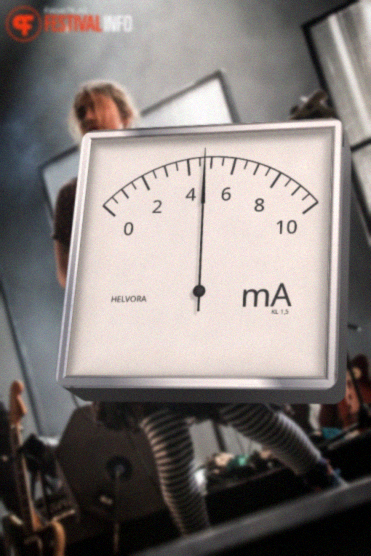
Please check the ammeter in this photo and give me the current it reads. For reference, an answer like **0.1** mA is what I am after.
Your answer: **4.75** mA
